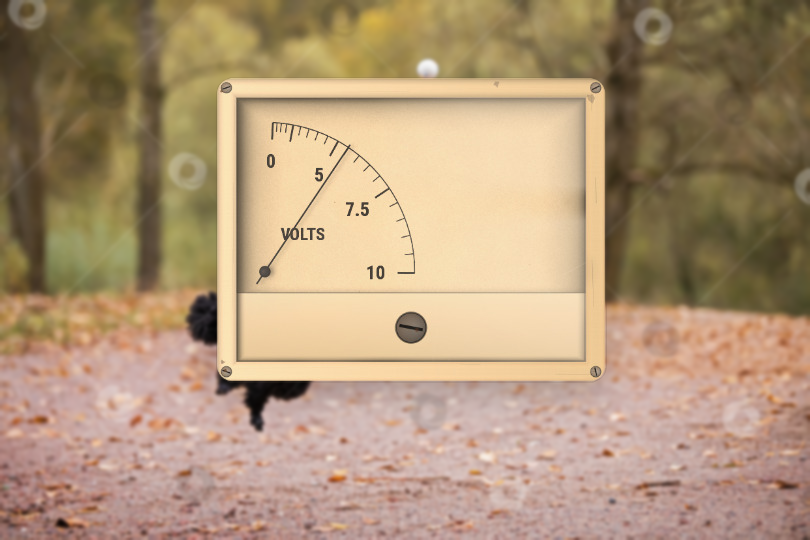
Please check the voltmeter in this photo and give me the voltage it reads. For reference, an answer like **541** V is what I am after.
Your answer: **5.5** V
